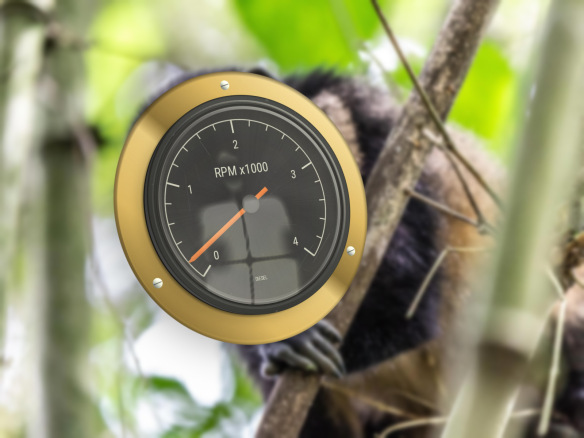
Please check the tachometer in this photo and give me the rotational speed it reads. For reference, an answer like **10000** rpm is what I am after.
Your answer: **200** rpm
